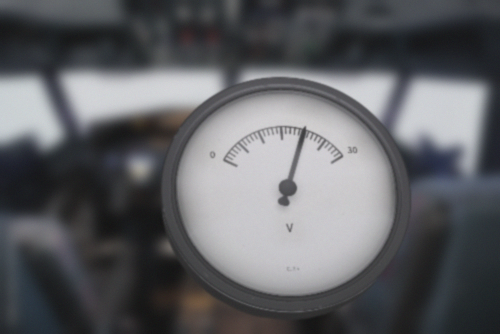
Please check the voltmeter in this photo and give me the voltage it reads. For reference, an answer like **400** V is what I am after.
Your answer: **20** V
